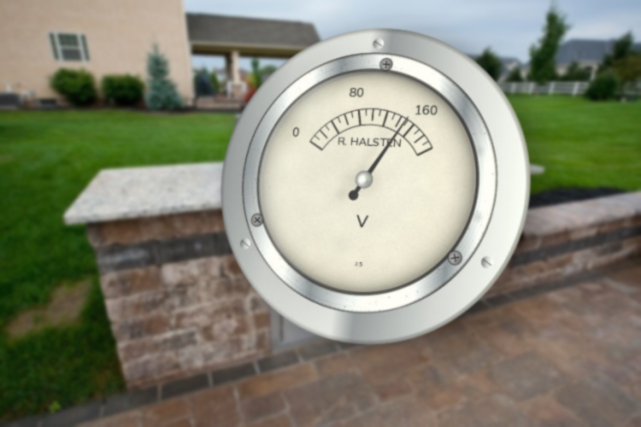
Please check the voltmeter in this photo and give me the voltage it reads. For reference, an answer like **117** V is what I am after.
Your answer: **150** V
